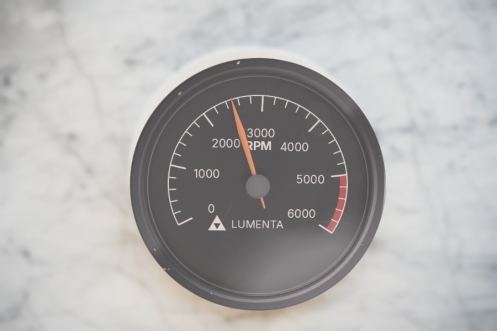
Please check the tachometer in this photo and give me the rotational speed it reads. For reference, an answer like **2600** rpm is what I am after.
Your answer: **2500** rpm
